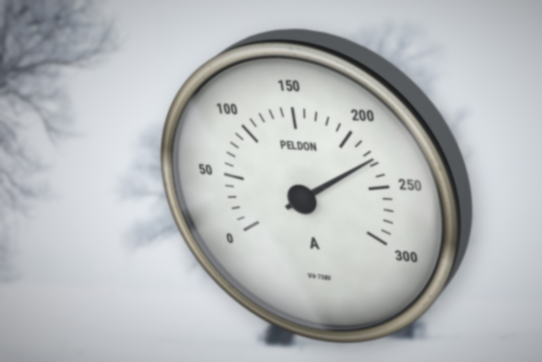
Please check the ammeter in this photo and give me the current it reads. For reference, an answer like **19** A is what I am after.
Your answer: **225** A
